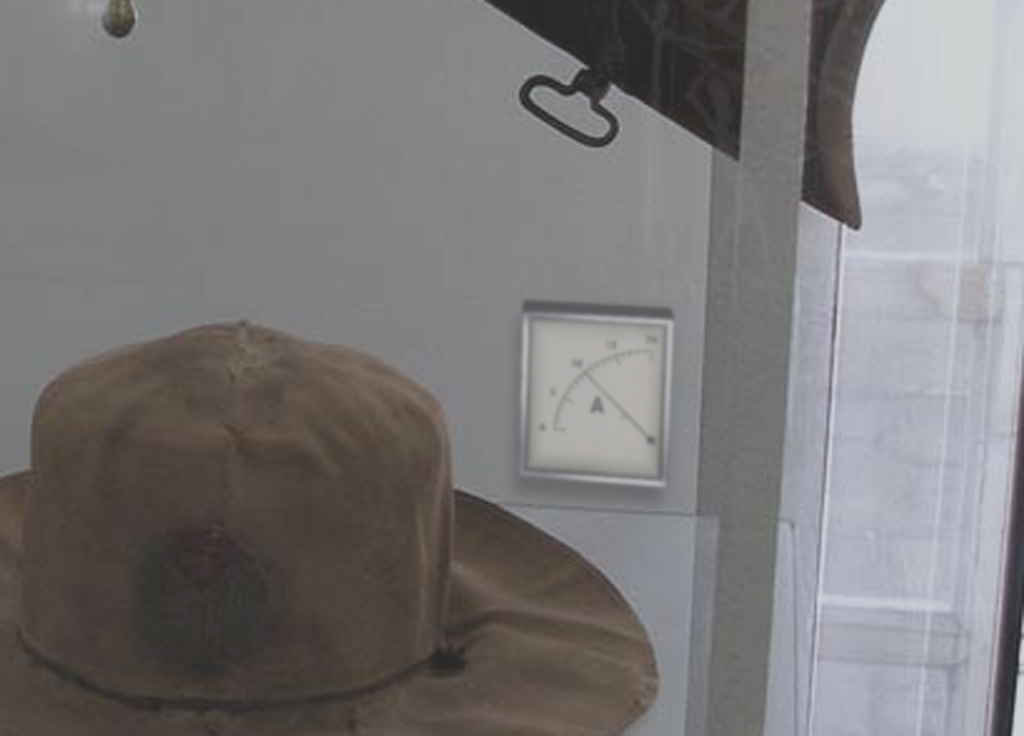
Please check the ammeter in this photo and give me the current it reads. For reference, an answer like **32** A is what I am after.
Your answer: **10** A
